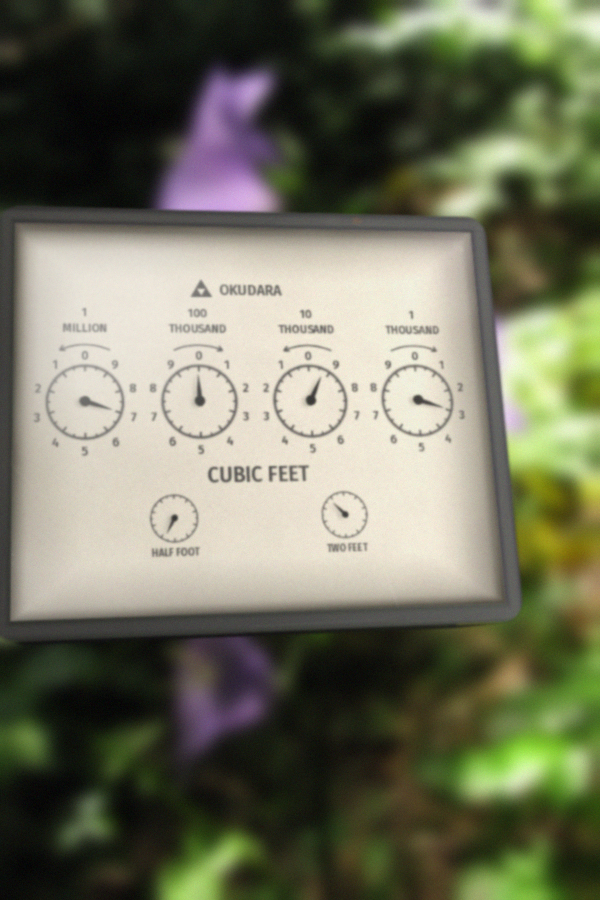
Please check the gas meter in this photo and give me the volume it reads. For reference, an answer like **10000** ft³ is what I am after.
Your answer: **699300** ft³
